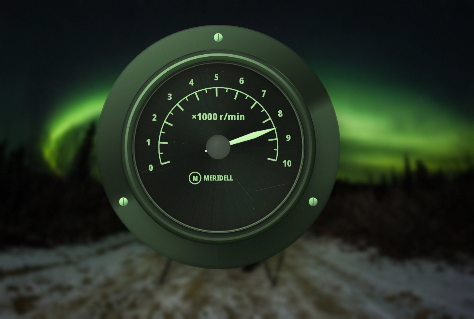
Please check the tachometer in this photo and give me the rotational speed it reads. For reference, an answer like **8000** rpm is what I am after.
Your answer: **8500** rpm
